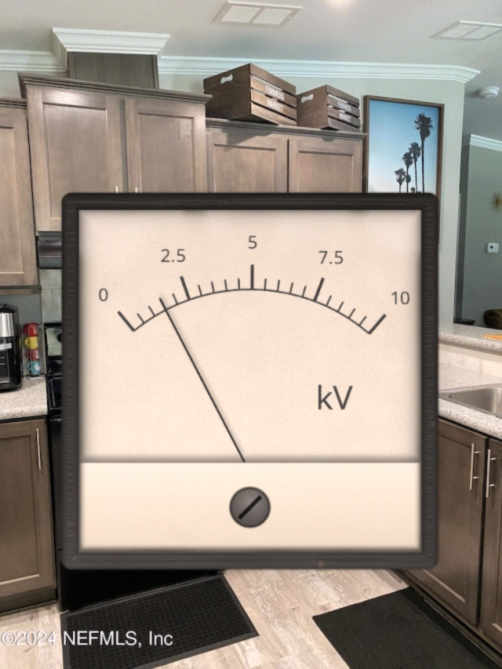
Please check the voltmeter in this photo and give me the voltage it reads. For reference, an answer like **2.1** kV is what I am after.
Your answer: **1.5** kV
